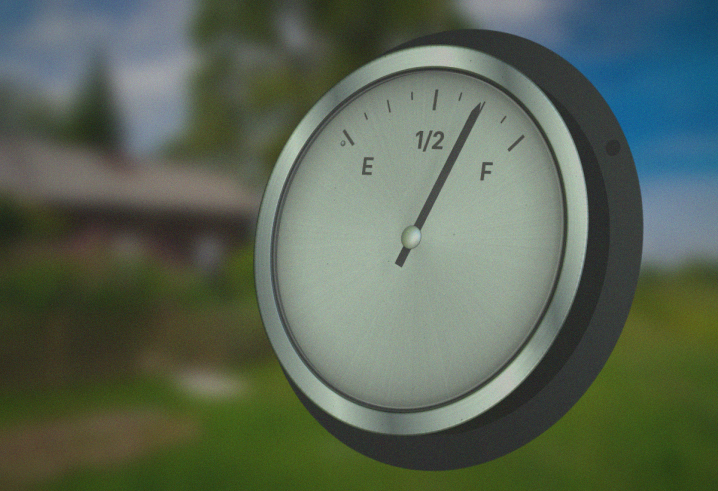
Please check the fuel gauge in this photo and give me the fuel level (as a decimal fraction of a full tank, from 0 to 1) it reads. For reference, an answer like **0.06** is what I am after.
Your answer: **0.75**
